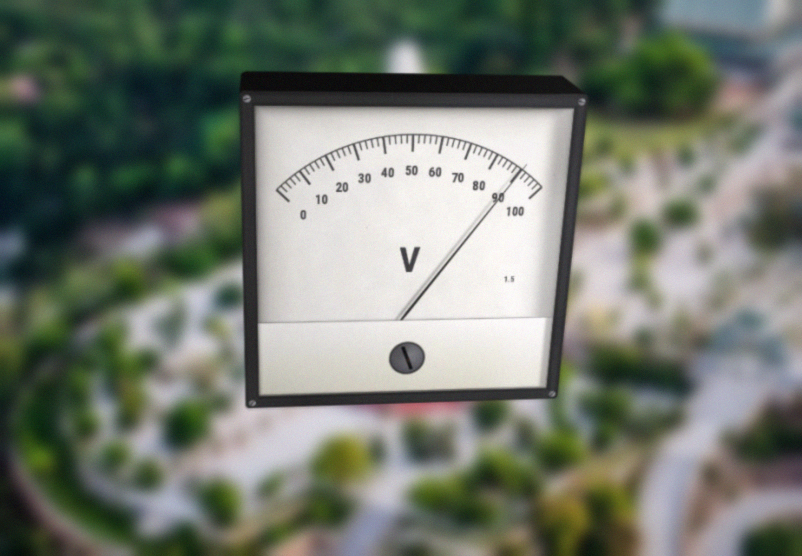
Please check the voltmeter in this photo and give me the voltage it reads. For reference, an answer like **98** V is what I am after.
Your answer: **90** V
